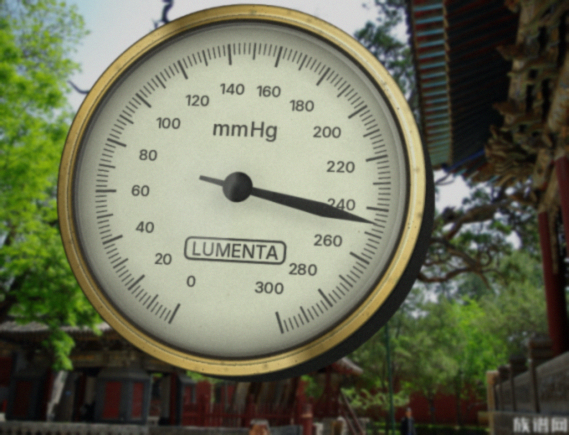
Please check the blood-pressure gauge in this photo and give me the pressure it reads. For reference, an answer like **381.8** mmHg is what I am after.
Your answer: **246** mmHg
